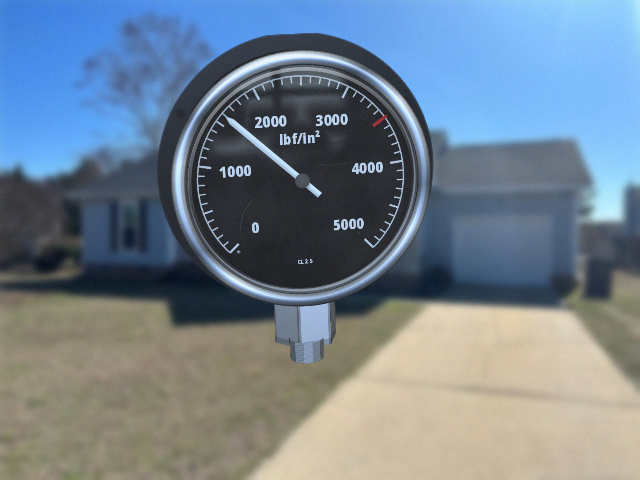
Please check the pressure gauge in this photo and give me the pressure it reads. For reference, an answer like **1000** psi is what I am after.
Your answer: **1600** psi
